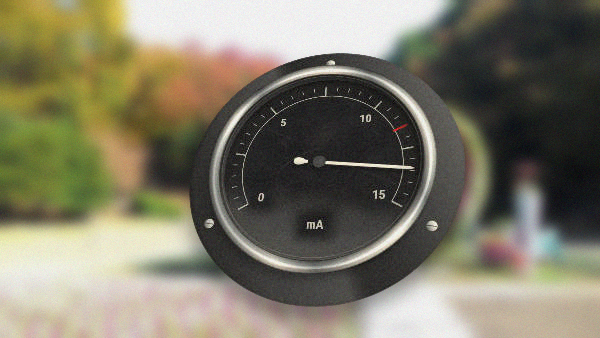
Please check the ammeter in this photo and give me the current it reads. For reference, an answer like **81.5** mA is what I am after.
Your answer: **13.5** mA
